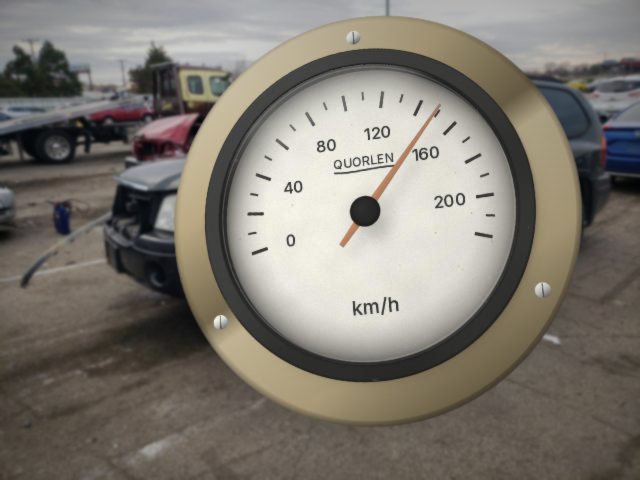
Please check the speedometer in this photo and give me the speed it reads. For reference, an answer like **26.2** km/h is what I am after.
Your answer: **150** km/h
